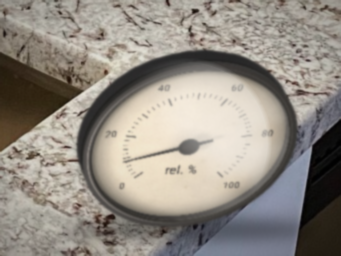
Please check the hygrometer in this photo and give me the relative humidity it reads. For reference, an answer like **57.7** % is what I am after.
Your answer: **10** %
